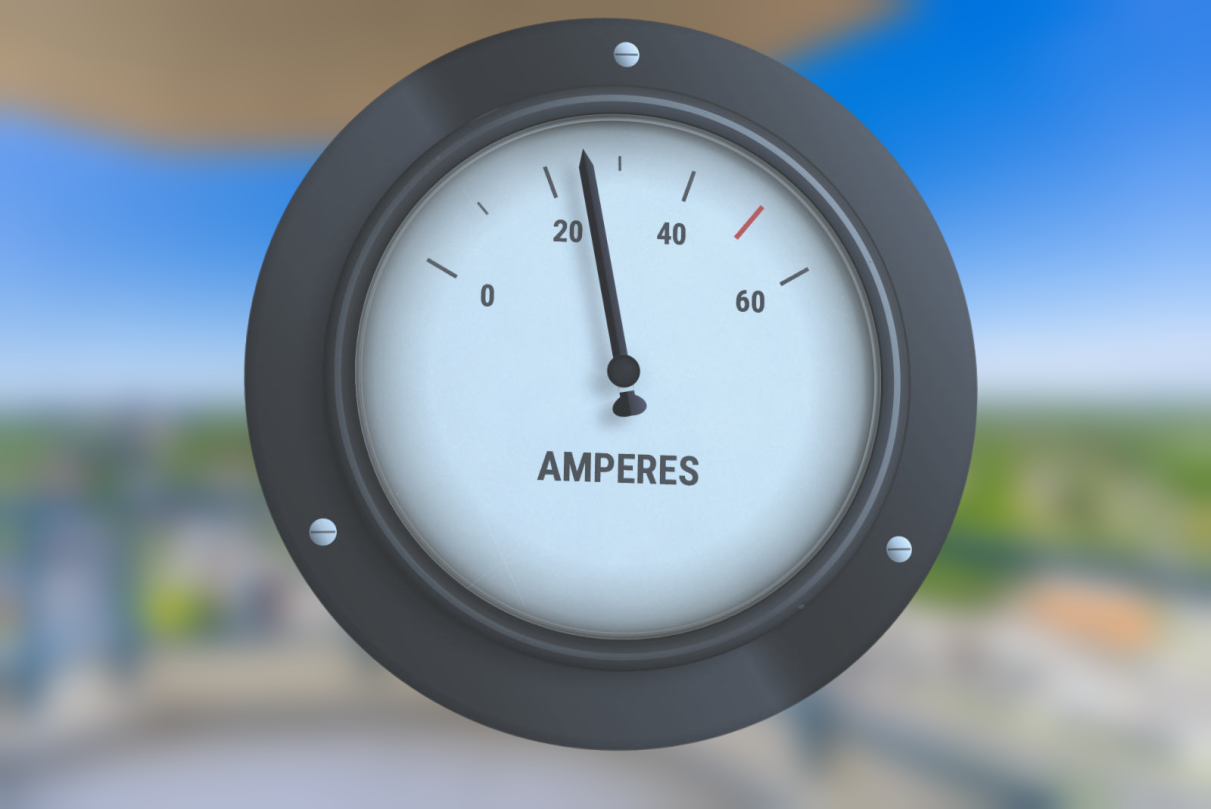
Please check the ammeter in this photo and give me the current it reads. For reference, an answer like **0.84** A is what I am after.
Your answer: **25** A
